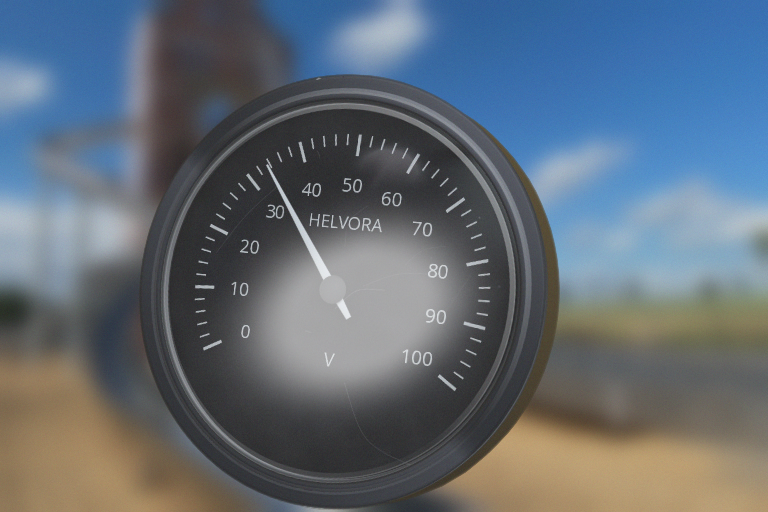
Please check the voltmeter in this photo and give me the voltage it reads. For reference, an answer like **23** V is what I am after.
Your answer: **34** V
